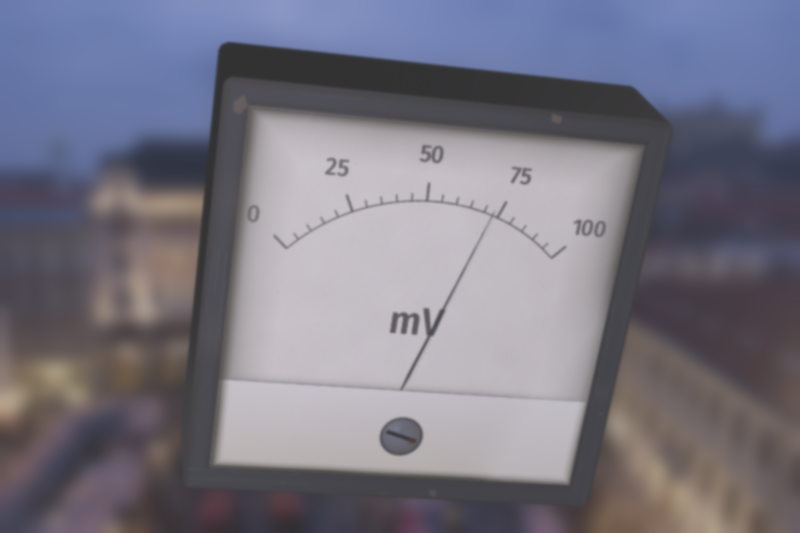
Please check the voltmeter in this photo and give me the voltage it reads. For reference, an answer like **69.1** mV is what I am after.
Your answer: **72.5** mV
